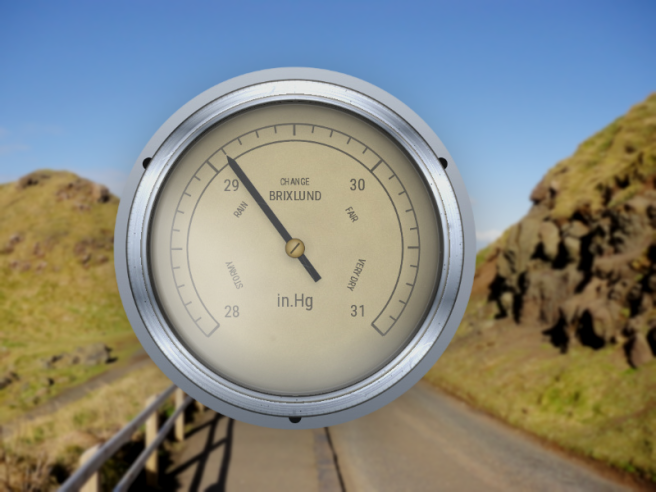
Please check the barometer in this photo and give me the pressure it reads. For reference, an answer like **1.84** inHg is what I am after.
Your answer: **29.1** inHg
